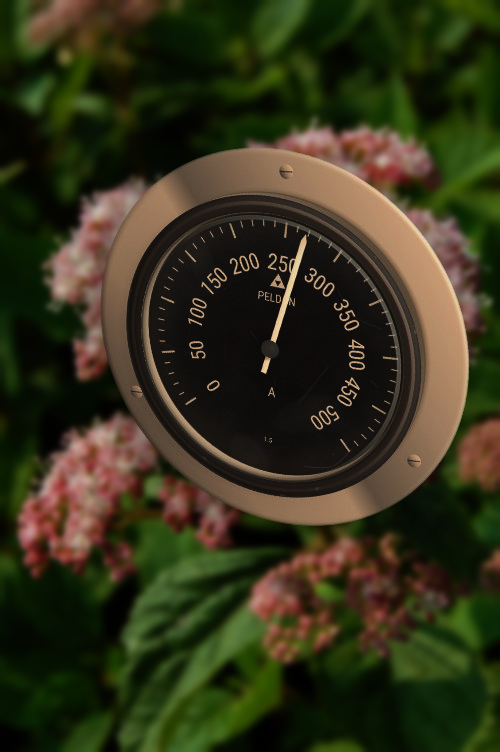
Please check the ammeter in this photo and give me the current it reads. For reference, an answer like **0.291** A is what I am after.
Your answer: **270** A
